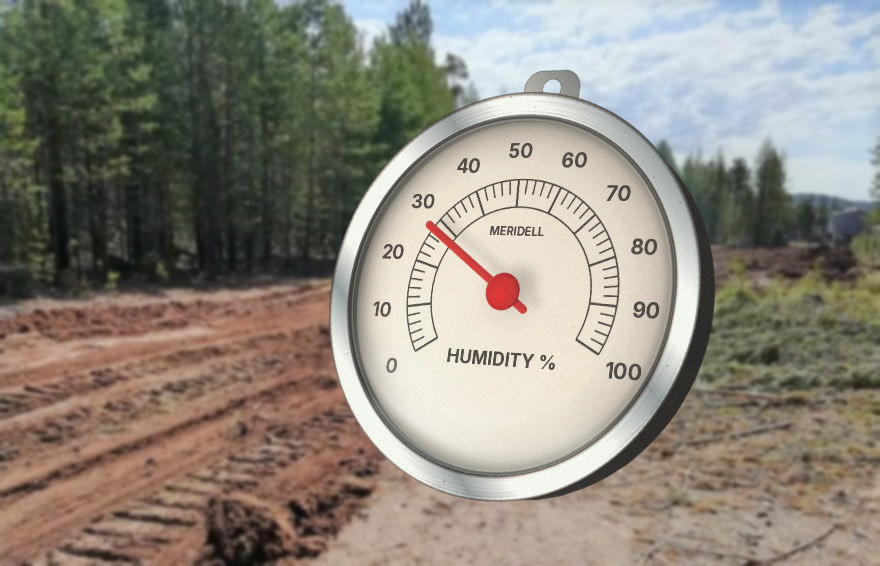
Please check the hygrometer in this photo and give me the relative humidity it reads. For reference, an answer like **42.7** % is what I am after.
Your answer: **28** %
